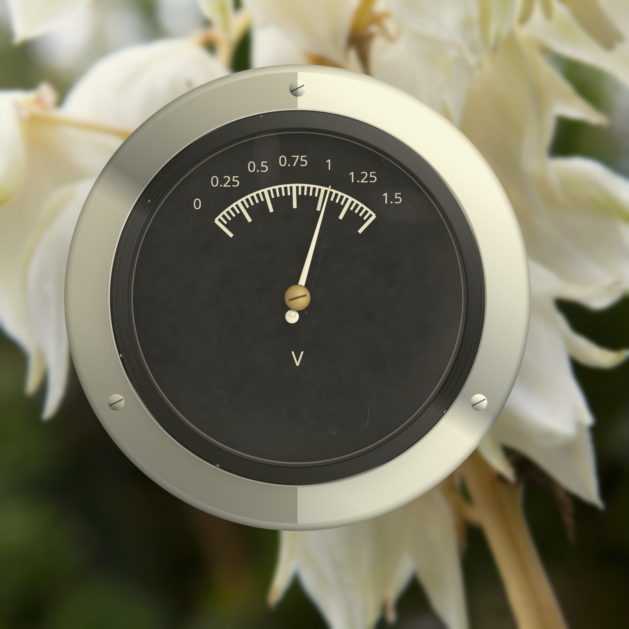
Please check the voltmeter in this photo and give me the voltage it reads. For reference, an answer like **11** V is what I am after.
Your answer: **1.05** V
